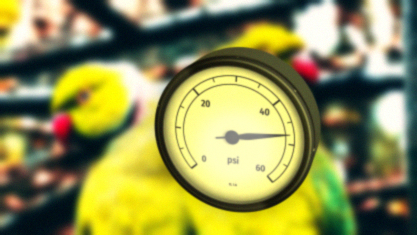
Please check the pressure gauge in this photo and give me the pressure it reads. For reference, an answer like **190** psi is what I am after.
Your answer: **47.5** psi
